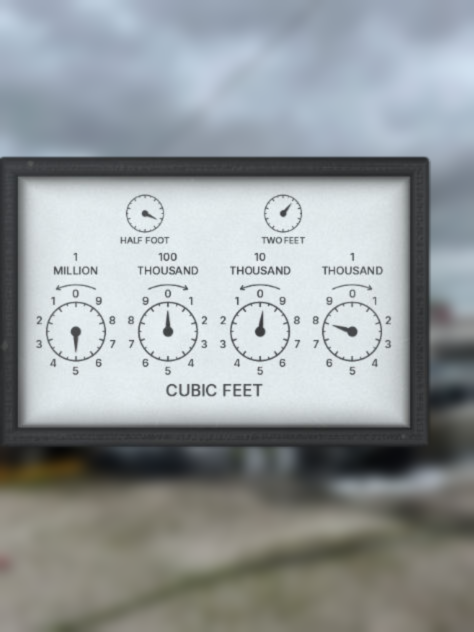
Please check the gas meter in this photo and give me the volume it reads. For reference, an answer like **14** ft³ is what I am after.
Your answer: **499800** ft³
